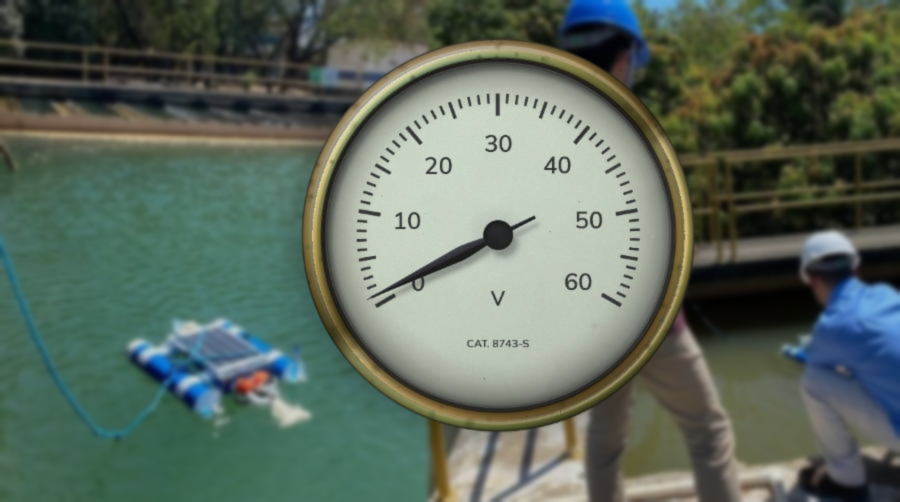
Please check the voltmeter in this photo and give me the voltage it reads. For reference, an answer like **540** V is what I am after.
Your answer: **1** V
